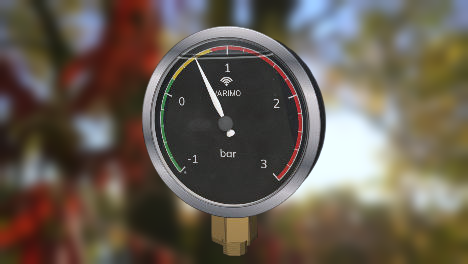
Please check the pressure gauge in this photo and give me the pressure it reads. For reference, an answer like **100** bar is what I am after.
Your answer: **0.6** bar
